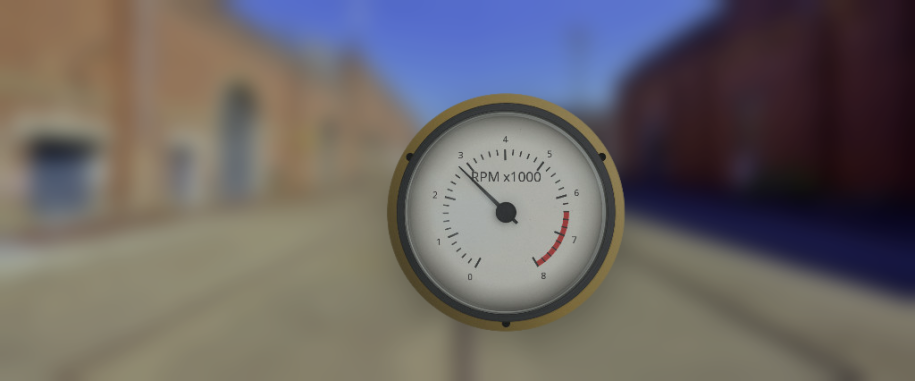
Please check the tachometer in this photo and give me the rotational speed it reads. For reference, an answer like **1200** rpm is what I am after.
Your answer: **2800** rpm
